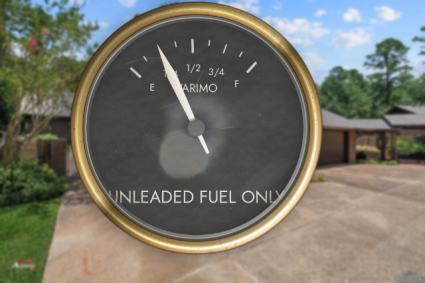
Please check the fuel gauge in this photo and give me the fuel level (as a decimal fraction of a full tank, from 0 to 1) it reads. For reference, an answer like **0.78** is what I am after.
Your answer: **0.25**
